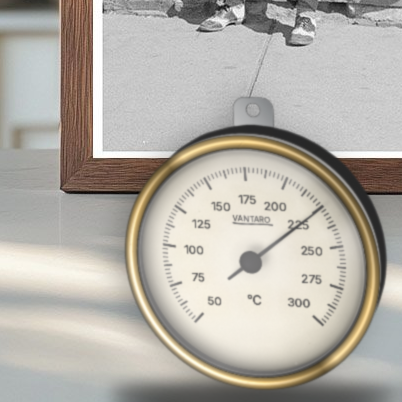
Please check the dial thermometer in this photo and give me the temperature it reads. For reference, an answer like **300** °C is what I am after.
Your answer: **225** °C
